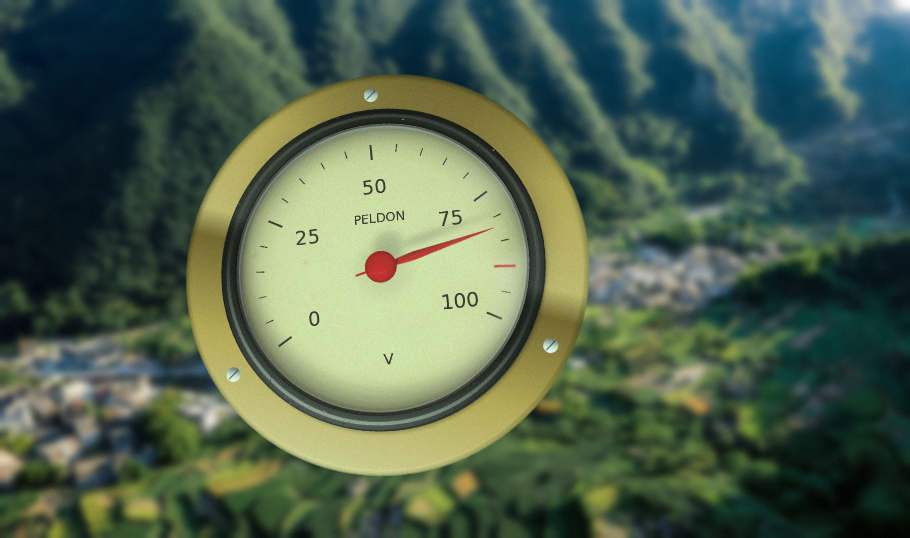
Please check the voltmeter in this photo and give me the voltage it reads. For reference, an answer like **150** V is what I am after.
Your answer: **82.5** V
